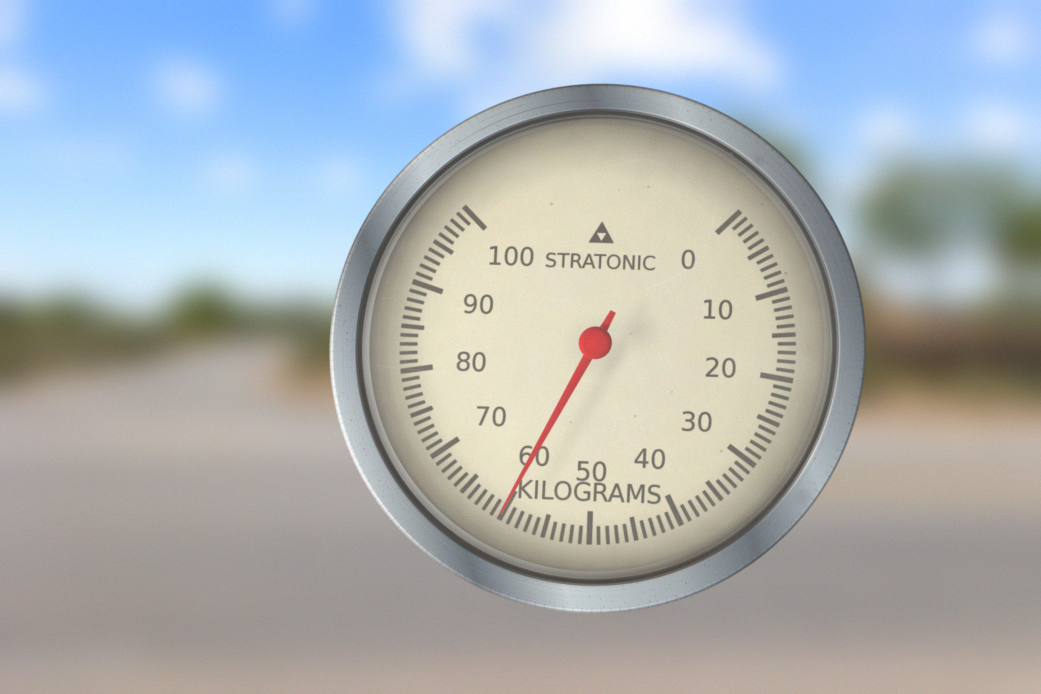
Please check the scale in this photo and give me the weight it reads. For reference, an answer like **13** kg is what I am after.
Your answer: **60** kg
